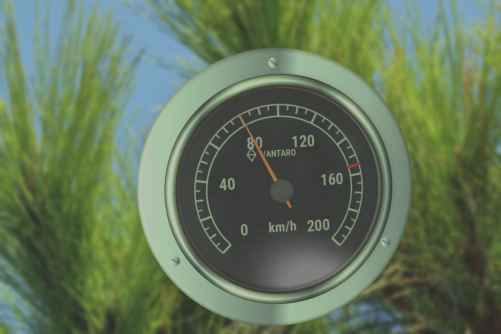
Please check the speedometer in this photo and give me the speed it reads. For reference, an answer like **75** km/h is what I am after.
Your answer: **80** km/h
